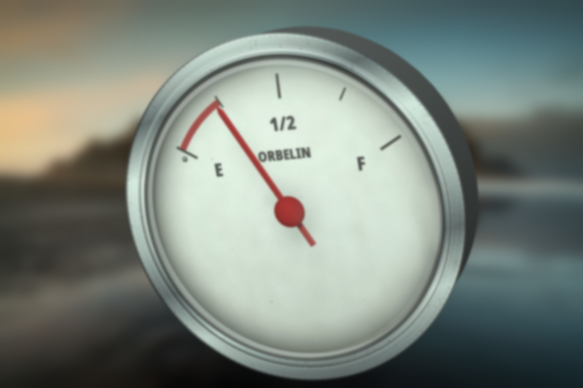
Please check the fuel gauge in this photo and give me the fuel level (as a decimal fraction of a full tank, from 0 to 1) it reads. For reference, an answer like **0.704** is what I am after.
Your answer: **0.25**
